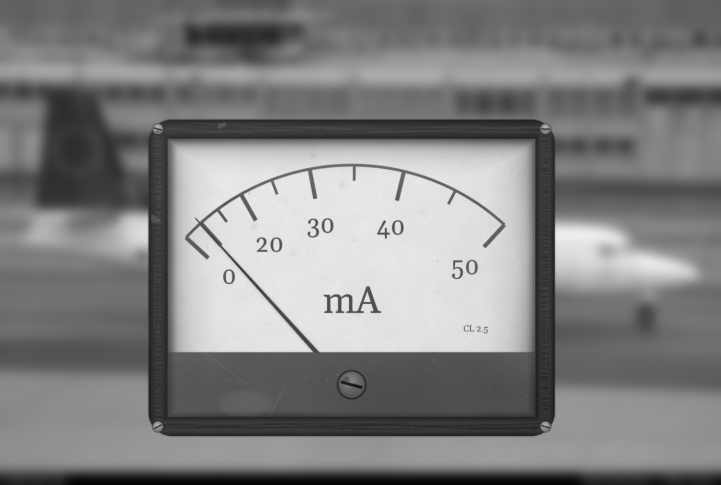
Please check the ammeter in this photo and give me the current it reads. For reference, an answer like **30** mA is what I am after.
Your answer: **10** mA
